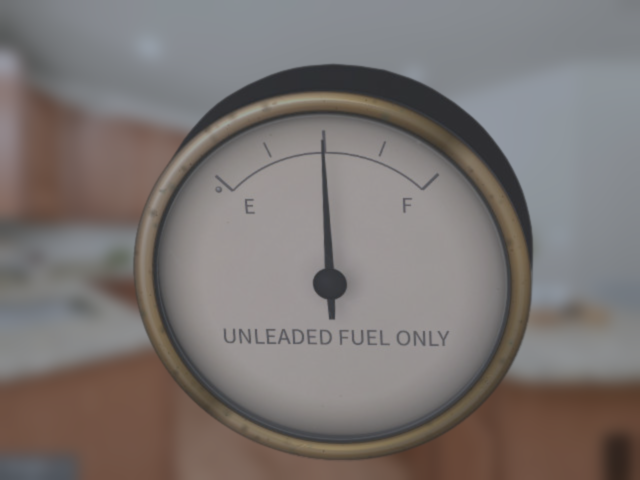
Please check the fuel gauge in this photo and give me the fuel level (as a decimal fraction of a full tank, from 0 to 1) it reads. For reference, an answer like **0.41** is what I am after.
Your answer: **0.5**
